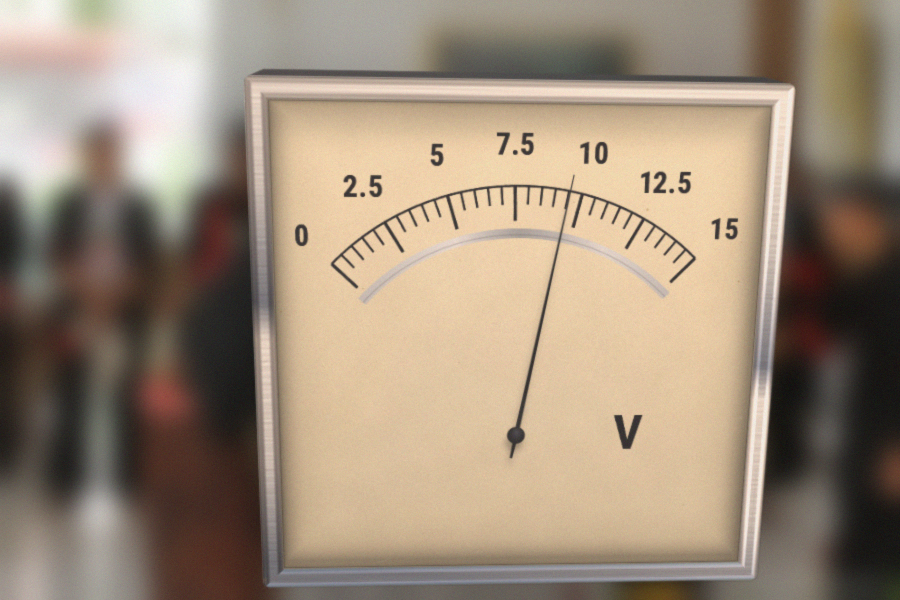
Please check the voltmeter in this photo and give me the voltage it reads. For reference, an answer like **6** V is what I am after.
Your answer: **9.5** V
